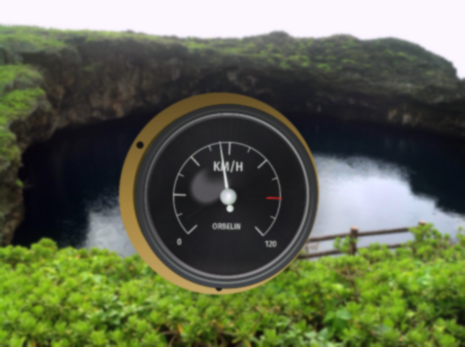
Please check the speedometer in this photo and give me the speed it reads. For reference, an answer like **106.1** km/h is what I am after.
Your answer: **55** km/h
